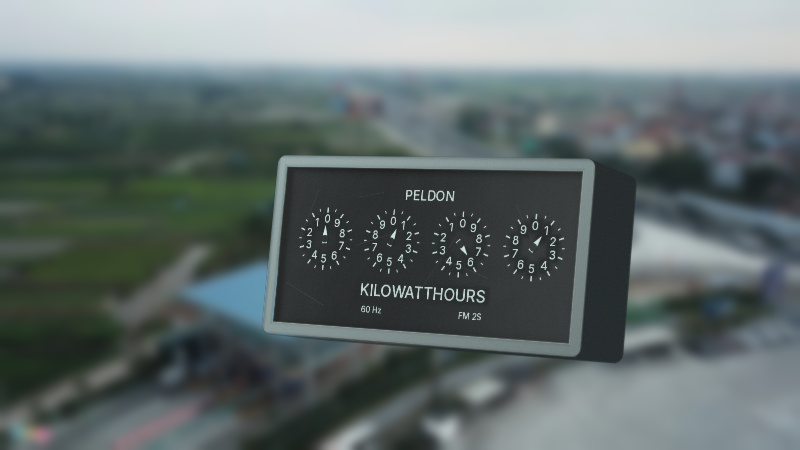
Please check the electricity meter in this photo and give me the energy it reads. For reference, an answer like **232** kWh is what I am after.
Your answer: **61** kWh
